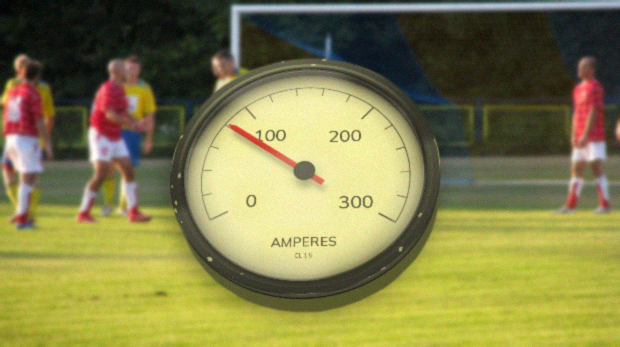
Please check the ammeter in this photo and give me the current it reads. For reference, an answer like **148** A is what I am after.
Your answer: **80** A
